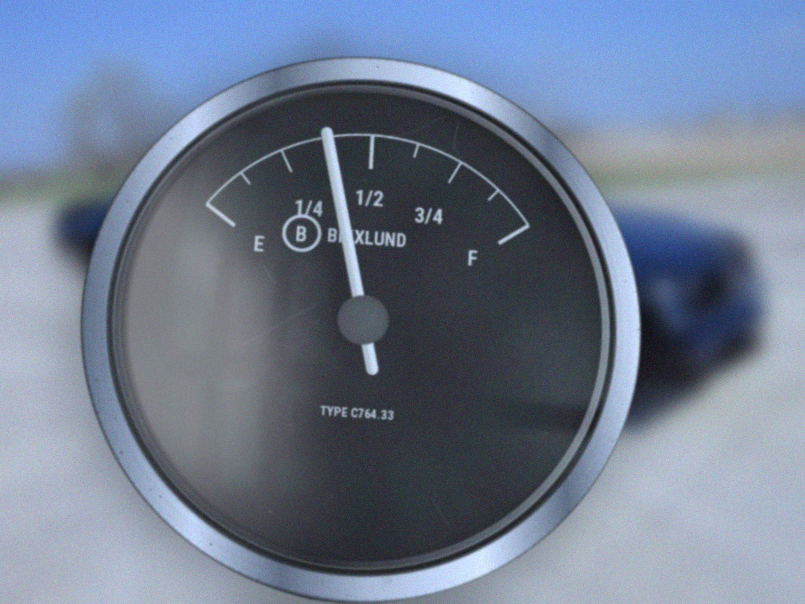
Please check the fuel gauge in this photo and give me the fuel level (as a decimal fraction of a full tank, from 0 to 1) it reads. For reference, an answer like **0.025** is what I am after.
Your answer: **0.375**
